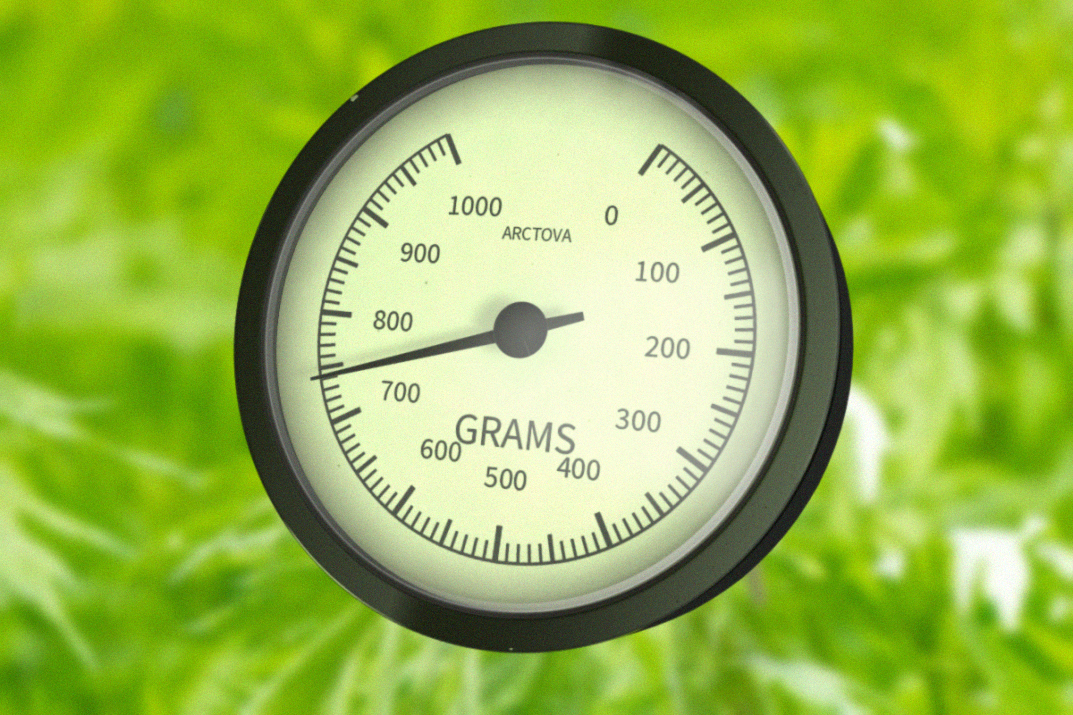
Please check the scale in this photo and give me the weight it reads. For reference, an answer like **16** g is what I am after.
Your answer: **740** g
